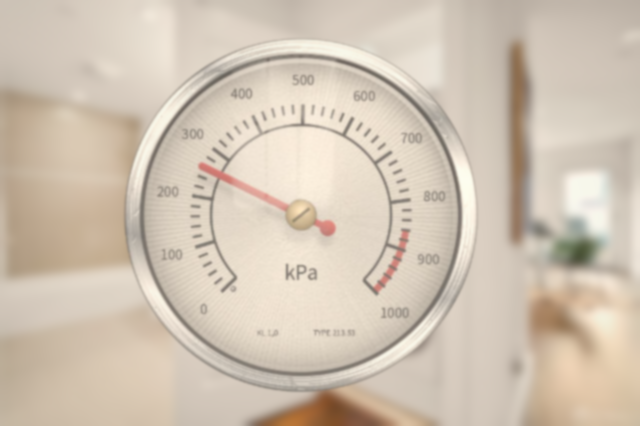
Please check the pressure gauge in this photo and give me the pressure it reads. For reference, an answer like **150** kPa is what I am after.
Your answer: **260** kPa
